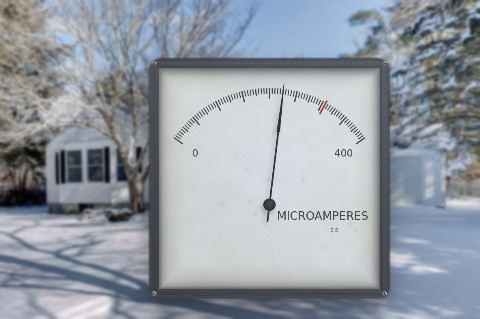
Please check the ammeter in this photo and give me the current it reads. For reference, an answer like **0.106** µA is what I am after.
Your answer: **225** µA
